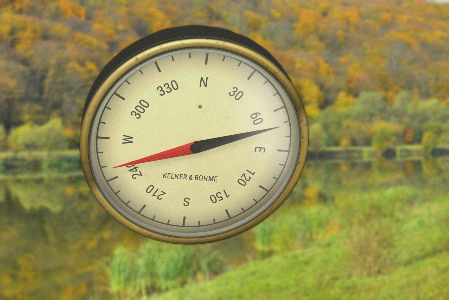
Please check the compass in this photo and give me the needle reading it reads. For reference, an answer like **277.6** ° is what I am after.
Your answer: **250** °
